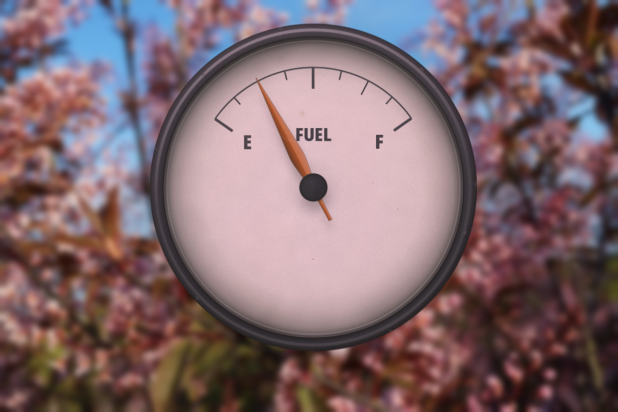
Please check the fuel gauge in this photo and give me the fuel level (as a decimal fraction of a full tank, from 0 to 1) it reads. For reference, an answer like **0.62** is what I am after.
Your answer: **0.25**
